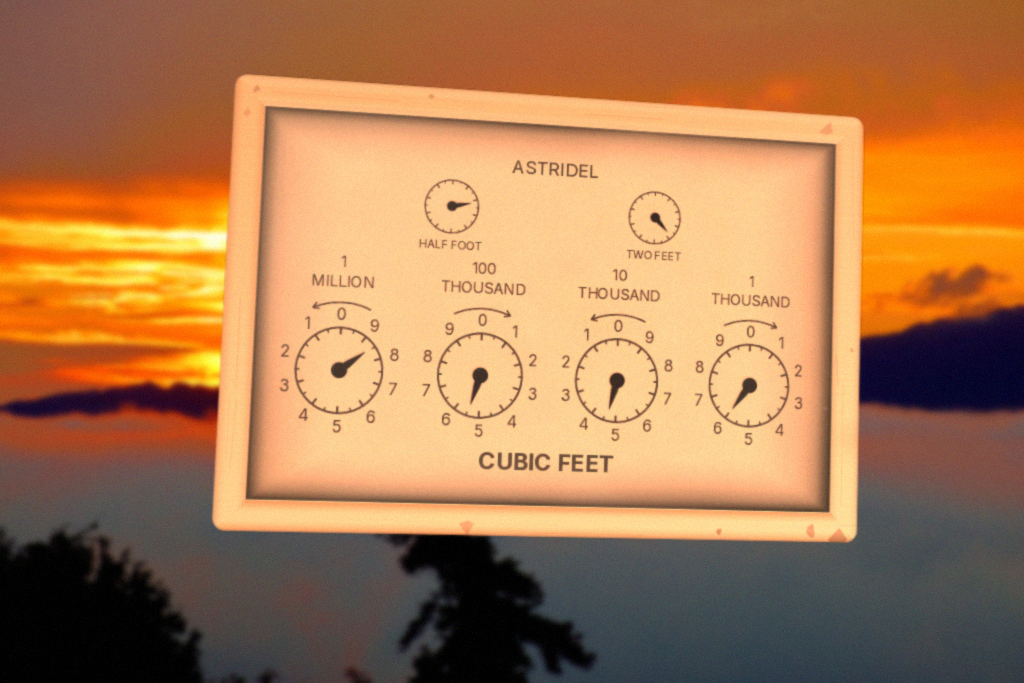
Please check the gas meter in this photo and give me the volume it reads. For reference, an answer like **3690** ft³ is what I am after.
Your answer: **854600** ft³
